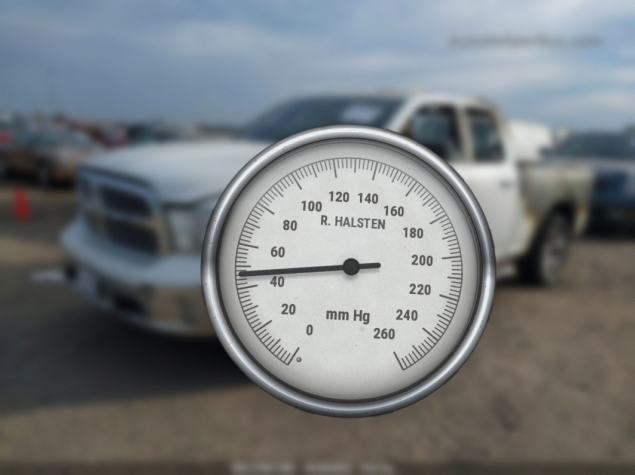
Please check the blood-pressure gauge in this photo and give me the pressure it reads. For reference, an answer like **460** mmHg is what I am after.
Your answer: **46** mmHg
